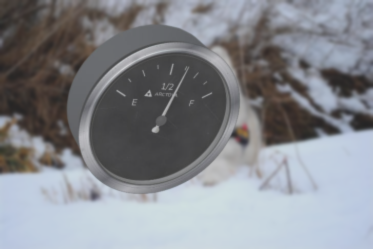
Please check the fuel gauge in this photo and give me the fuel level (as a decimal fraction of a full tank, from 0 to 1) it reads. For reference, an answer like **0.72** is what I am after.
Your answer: **0.625**
